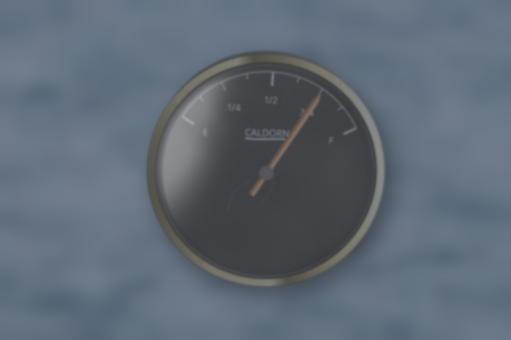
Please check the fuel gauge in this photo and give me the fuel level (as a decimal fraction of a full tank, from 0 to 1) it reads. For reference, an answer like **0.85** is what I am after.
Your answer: **0.75**
